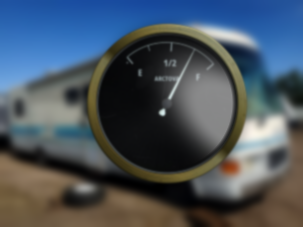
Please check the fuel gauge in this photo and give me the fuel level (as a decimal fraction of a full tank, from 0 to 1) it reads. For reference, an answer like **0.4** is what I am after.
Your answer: **0.75**
